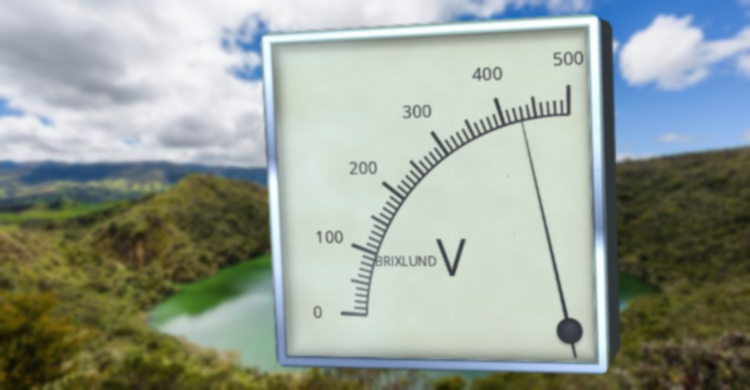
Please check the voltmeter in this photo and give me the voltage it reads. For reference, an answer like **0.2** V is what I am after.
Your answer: **430** V
